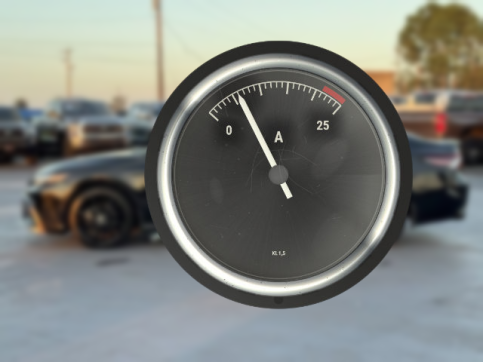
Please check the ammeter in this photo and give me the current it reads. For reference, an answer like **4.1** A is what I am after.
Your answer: **6** A
